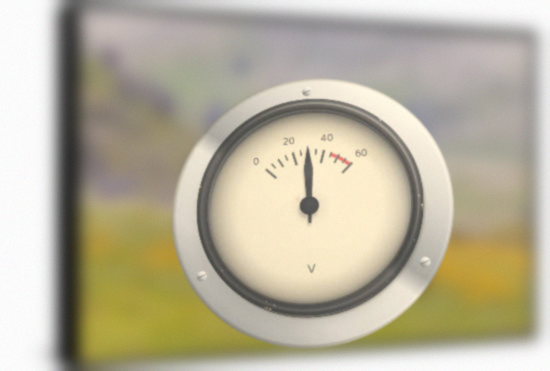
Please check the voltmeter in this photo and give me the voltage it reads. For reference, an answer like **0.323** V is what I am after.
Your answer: **30** V
